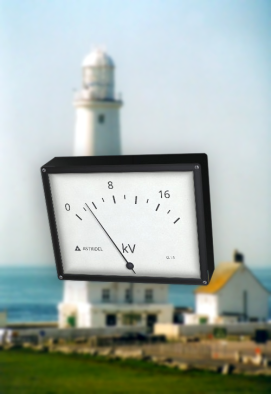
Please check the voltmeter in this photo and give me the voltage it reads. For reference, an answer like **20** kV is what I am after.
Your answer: **3** kV
